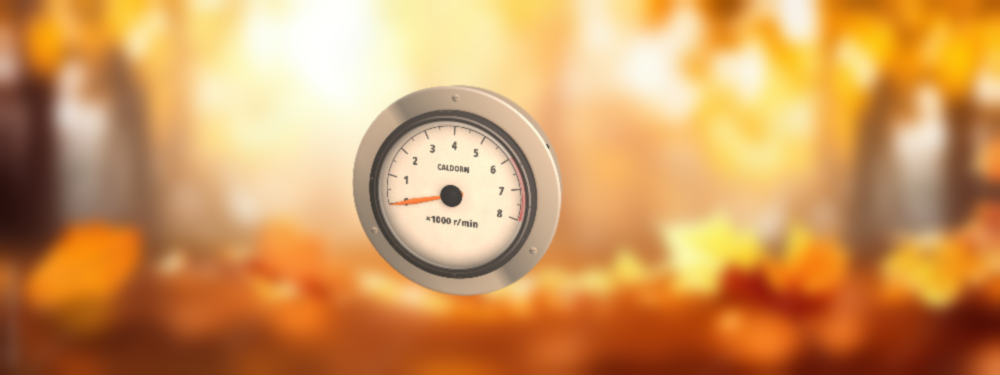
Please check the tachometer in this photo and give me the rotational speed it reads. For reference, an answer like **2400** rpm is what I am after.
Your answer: **0** rpm
